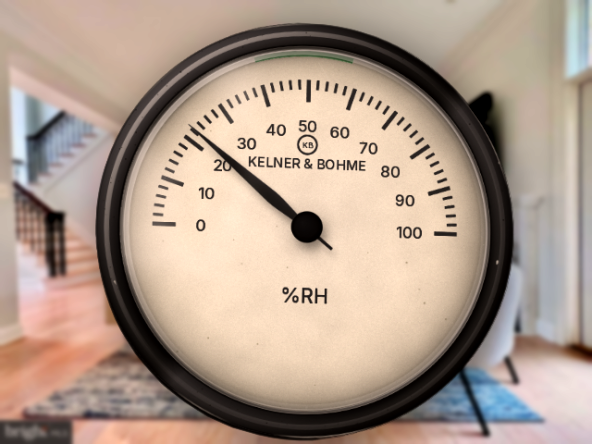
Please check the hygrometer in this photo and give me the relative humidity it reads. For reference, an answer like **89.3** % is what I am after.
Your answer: **22** %
